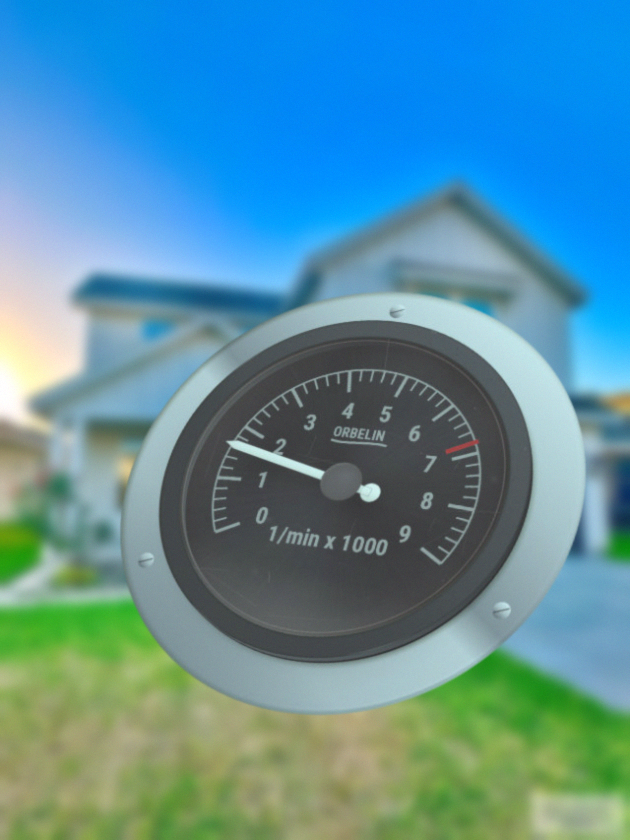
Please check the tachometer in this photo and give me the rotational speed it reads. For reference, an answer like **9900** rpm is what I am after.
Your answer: **1600** rpm
